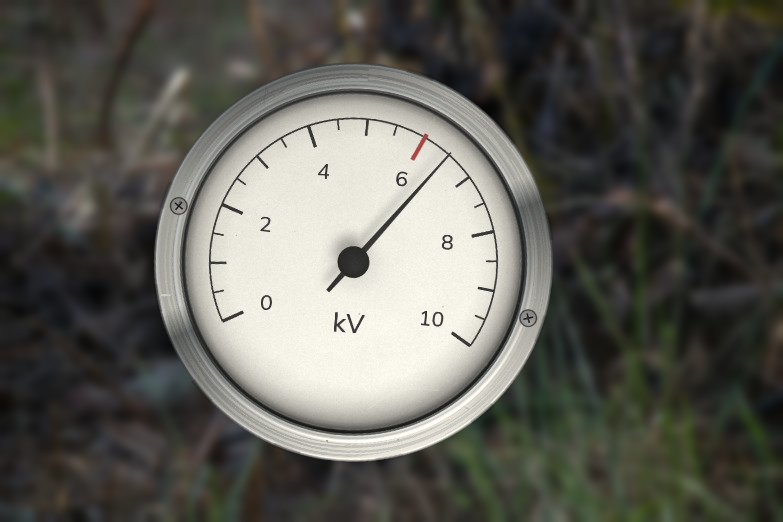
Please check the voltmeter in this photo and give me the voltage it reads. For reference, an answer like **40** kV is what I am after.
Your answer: **6.5** kV
